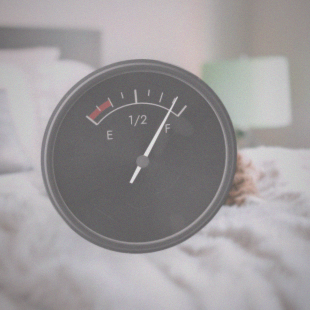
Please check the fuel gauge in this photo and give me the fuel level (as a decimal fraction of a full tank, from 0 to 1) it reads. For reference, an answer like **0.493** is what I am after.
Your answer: **0.875**
